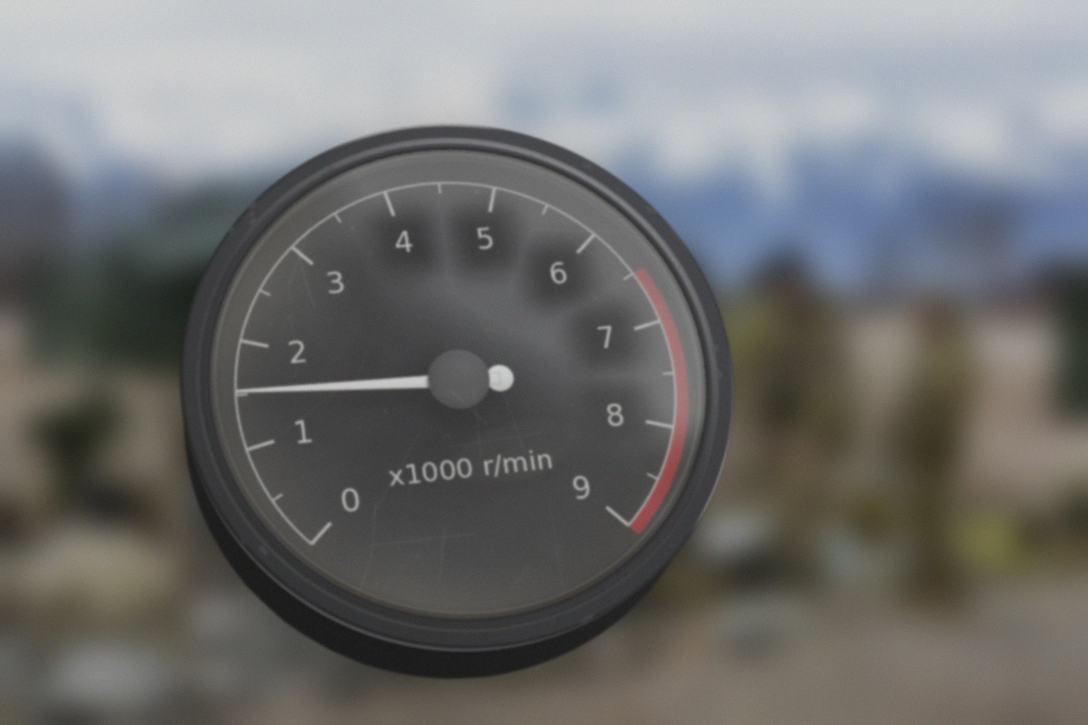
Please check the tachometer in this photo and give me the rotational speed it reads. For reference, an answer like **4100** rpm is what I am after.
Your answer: **1500** rpm
